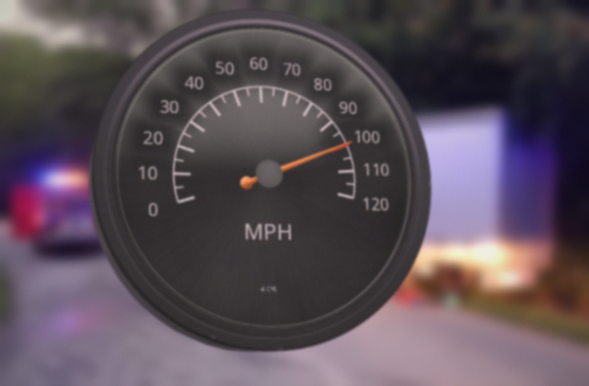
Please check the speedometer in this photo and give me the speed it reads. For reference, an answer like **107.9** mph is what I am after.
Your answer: **100** mph
